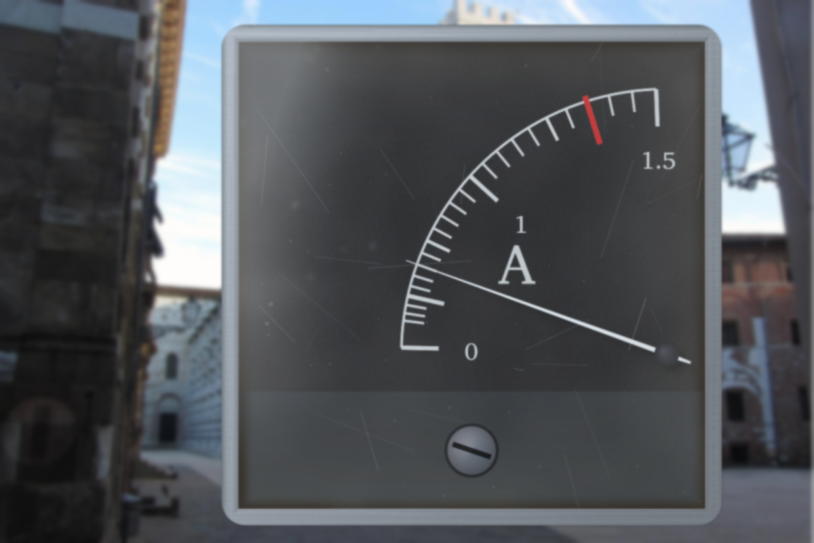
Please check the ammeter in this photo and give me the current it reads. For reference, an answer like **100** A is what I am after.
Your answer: **0.65** A
